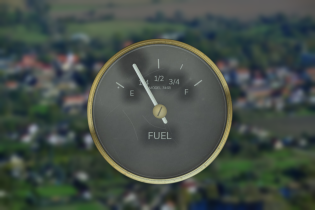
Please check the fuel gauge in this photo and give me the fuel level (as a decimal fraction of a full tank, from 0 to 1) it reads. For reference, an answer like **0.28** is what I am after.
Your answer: **0.25**
